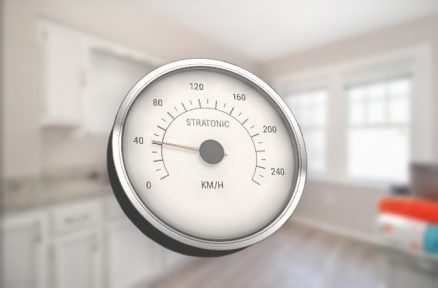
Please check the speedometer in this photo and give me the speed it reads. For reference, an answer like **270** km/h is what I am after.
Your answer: **40** km/h
